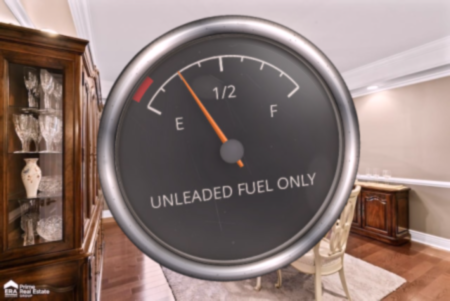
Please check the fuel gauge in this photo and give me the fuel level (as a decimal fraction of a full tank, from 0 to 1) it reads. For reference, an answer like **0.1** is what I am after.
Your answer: **0.25**
